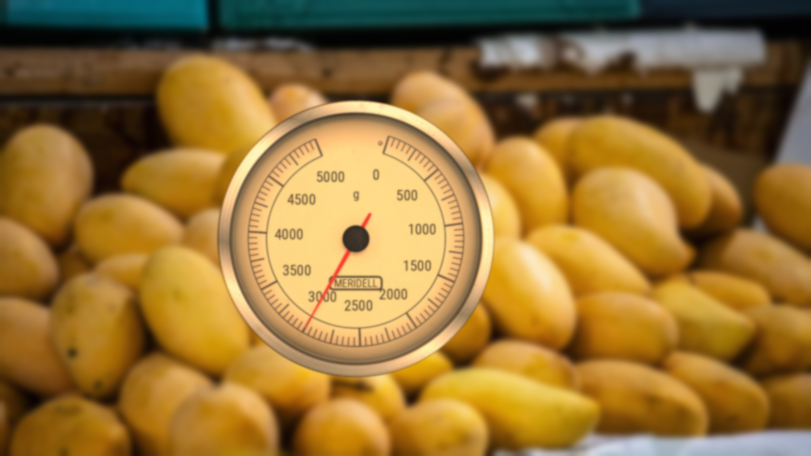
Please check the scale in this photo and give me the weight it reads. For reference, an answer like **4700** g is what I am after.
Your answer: **3000** g
